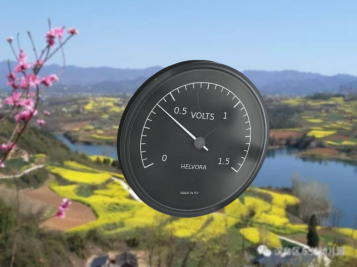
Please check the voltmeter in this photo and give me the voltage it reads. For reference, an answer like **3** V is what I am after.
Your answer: **0.4** V
